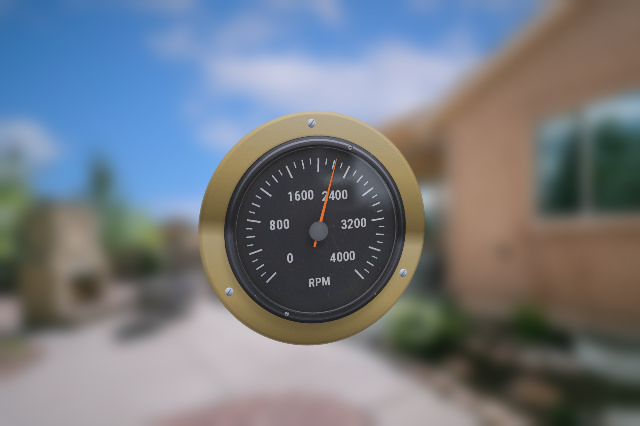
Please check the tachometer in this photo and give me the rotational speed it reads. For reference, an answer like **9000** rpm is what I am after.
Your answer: **2200** rpm
